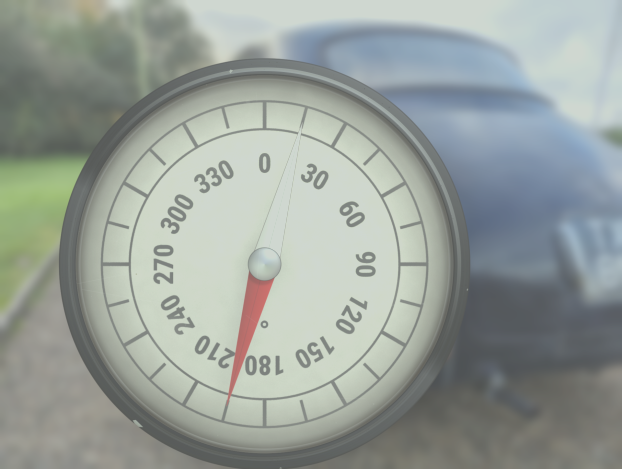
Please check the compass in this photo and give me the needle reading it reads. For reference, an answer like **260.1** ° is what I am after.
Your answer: **195** °
